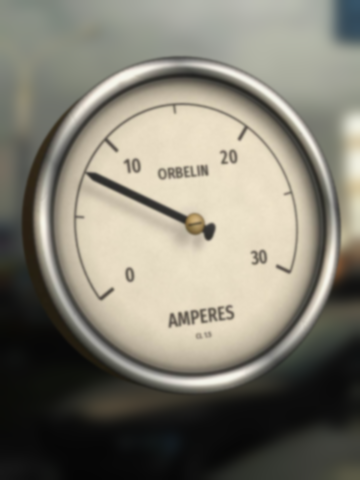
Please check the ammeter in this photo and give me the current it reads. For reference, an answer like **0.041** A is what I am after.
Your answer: **7.5** A
